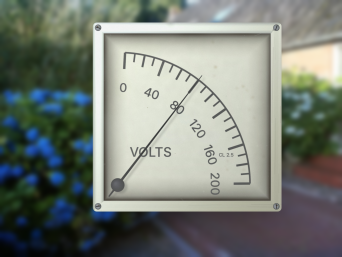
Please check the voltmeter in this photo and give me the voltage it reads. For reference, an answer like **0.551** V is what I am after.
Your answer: **80** V
